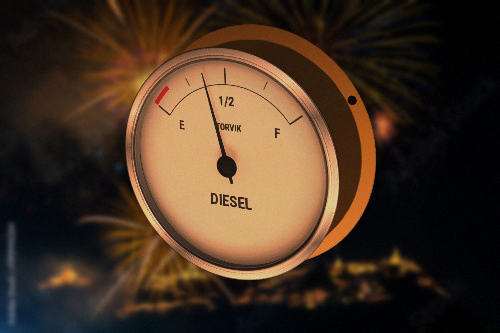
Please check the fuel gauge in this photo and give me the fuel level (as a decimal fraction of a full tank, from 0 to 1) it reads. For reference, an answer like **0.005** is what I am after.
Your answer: **0.375**
